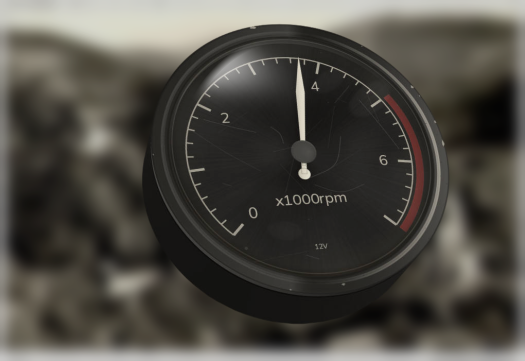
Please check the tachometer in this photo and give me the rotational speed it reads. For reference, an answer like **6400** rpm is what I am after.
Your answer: **3700** rpm
